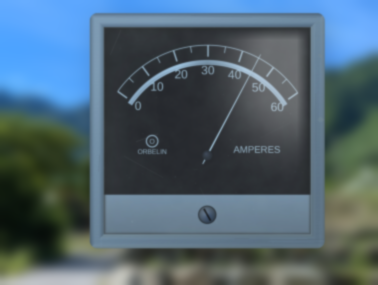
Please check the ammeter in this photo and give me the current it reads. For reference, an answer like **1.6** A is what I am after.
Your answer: **45** A
